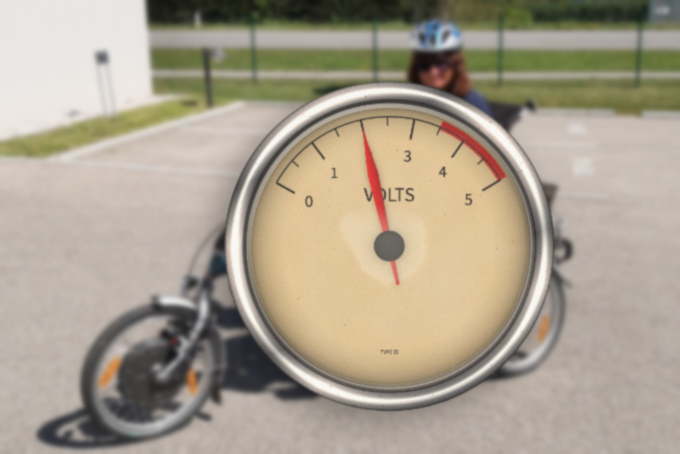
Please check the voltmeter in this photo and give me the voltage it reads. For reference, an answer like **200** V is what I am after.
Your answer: **2** V
